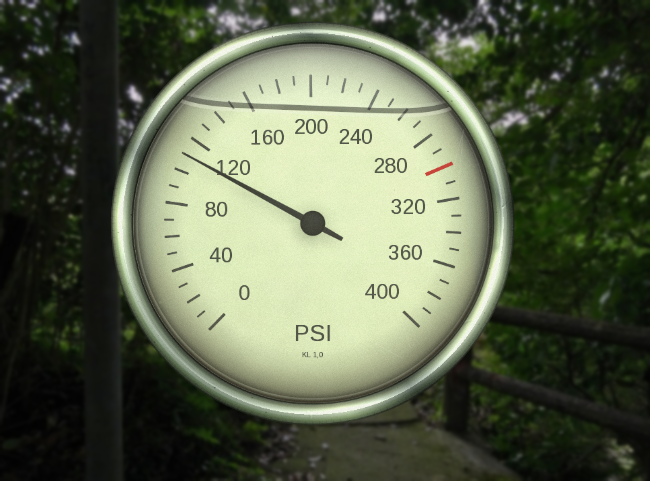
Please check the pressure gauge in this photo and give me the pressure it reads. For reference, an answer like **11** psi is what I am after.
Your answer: **110** psi
